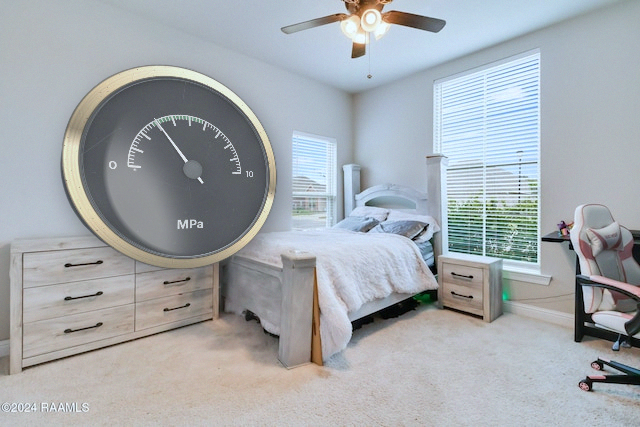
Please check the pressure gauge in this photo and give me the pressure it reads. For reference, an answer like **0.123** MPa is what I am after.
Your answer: **3** MPa
